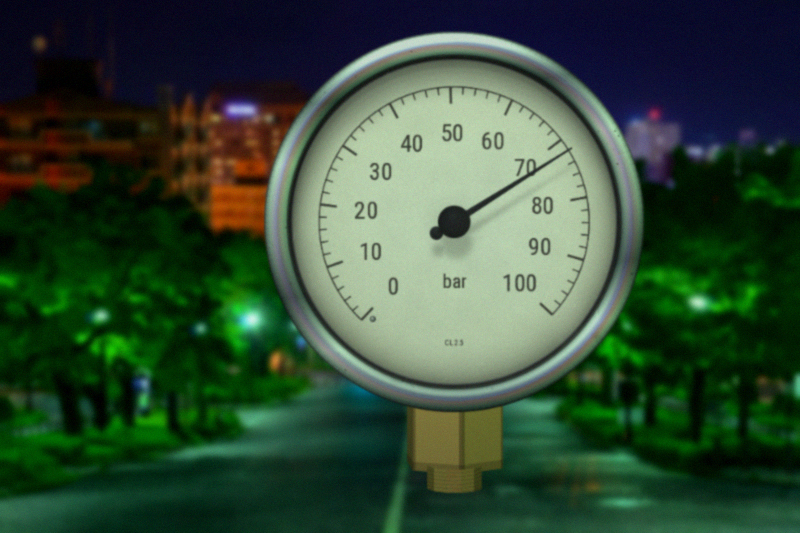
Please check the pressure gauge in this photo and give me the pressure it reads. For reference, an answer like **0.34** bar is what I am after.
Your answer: **72** bar
